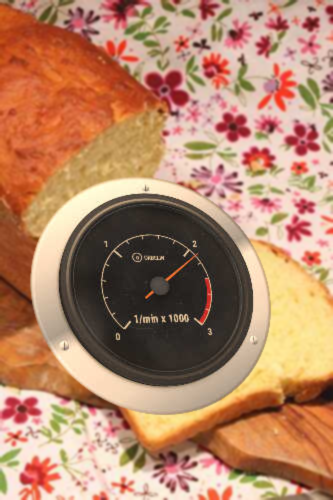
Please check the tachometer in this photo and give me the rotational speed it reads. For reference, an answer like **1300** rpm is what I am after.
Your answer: **2100** rpm
